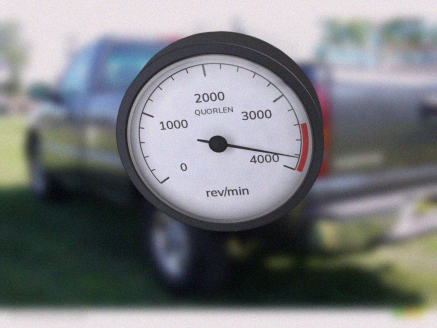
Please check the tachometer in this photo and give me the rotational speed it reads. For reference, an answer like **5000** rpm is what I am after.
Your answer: **3800** rpm
